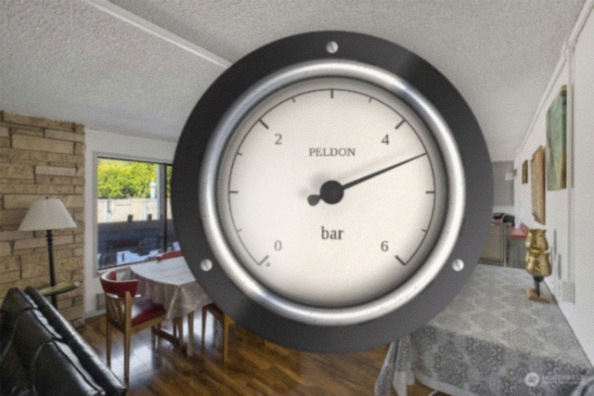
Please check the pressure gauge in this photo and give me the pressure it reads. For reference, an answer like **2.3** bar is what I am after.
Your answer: **4.5** bar
